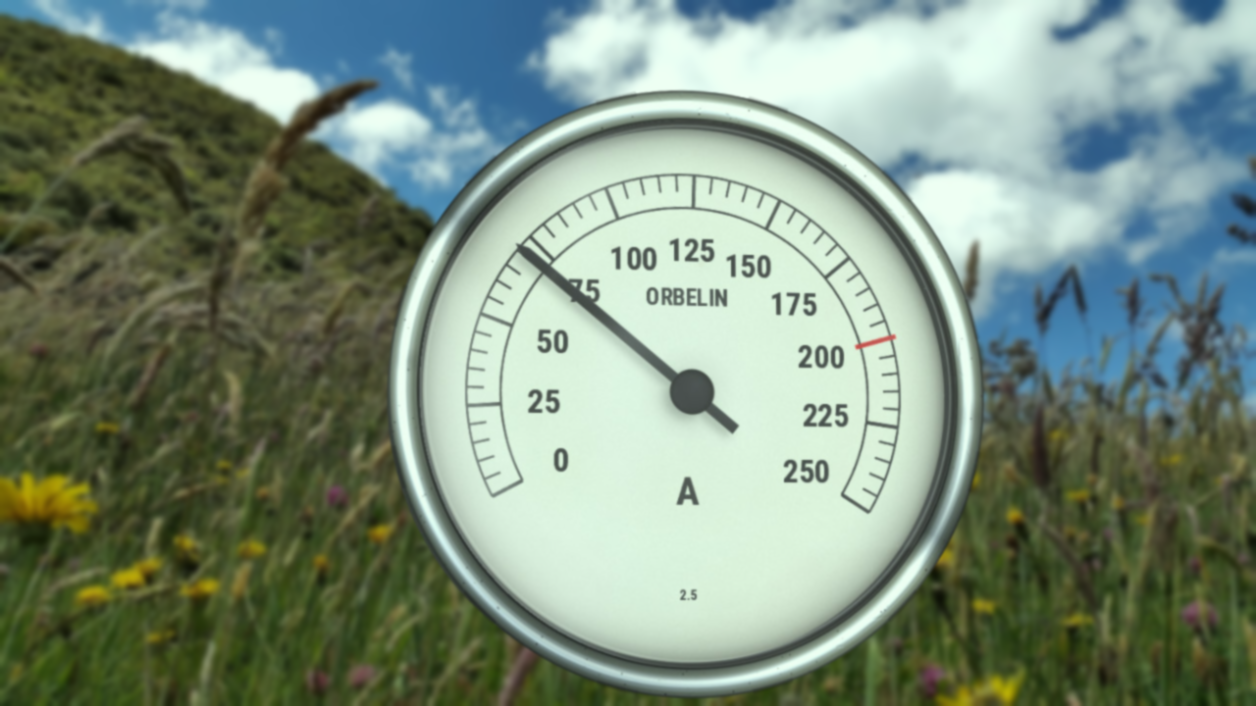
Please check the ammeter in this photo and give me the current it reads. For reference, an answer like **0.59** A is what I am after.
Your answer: **70** A
